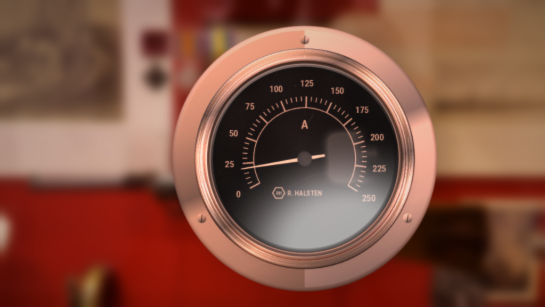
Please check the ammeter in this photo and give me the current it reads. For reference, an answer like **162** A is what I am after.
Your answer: **20** A
